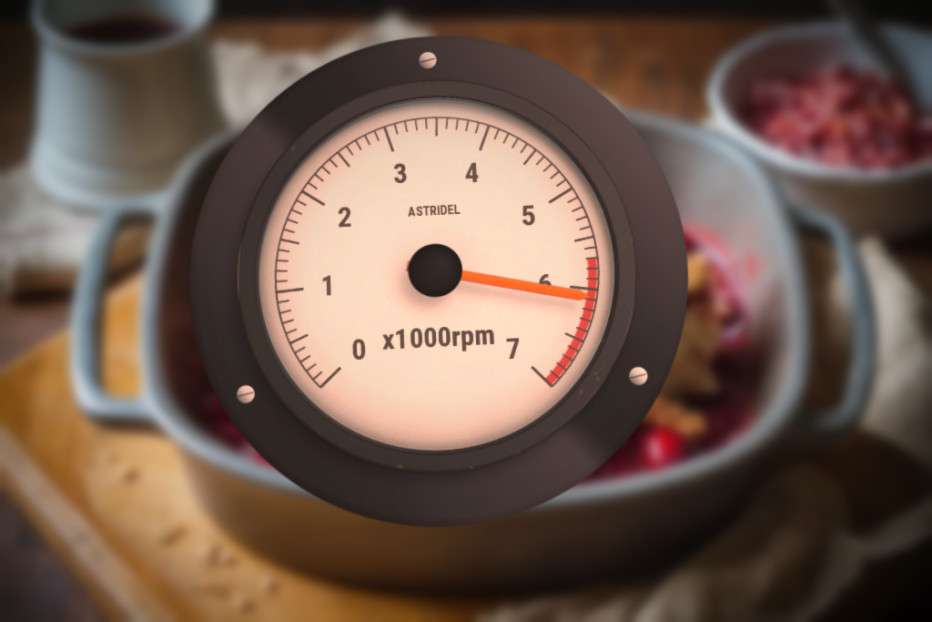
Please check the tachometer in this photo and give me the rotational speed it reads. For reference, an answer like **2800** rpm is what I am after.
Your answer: **6100** rpm
